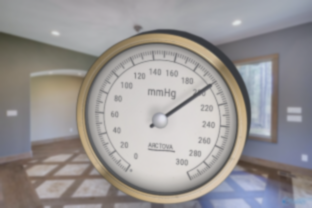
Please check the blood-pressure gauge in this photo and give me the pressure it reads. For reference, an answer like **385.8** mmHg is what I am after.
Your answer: **200** mmHg
